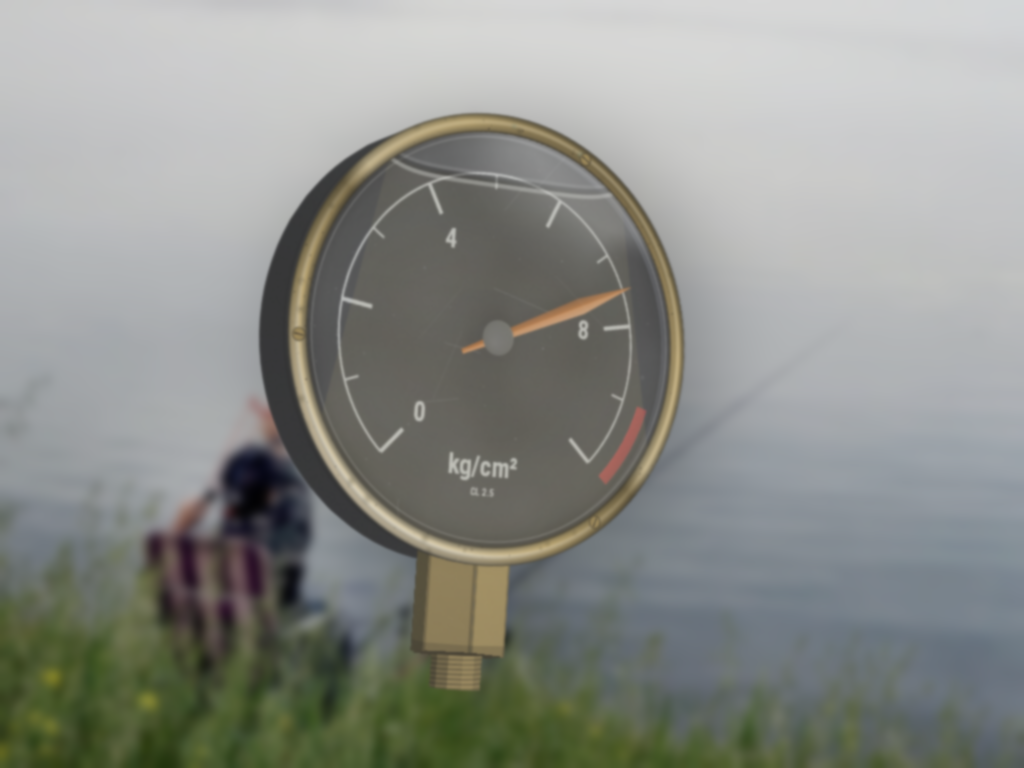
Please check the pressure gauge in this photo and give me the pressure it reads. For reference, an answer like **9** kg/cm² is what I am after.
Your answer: **7.5** kg/cm²
